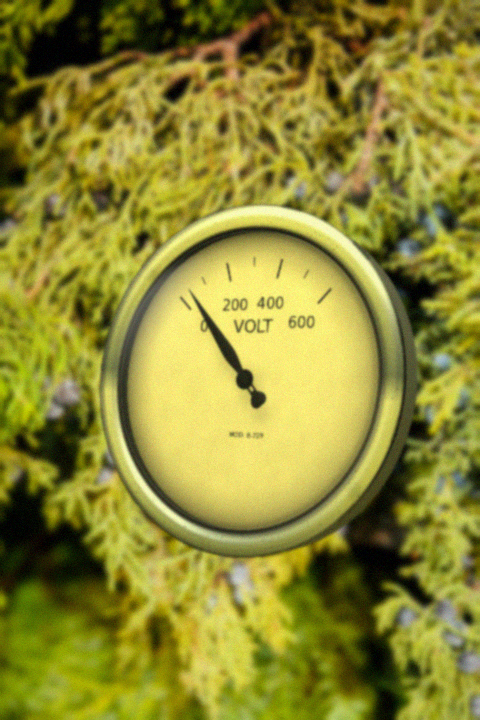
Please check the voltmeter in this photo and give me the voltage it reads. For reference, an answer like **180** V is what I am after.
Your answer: **50** V
